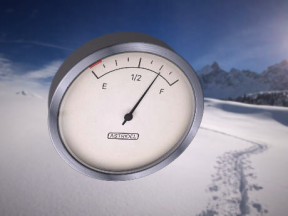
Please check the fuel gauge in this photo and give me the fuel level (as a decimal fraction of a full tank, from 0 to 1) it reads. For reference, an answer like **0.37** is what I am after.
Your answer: **0.75**
